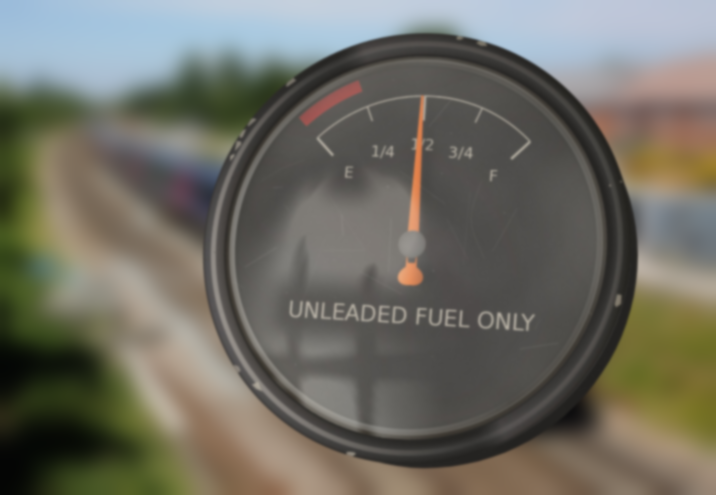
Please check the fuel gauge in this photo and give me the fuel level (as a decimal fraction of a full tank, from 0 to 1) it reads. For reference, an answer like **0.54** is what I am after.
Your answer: **0.5**
